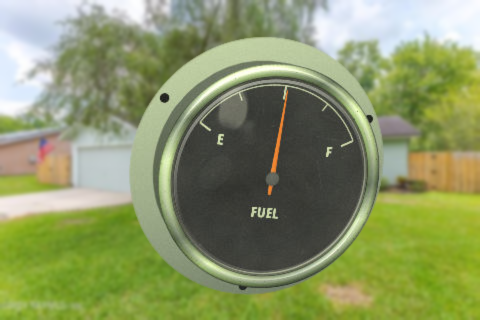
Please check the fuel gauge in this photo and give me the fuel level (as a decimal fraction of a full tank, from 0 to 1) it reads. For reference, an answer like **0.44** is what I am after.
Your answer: **0.5**
